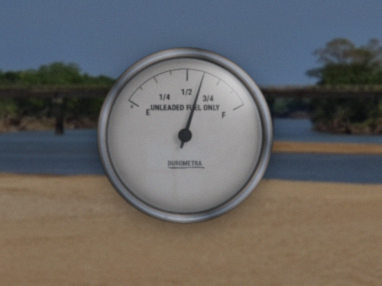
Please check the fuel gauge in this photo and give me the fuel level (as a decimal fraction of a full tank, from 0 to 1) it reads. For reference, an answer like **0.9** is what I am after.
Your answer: **0.625**
